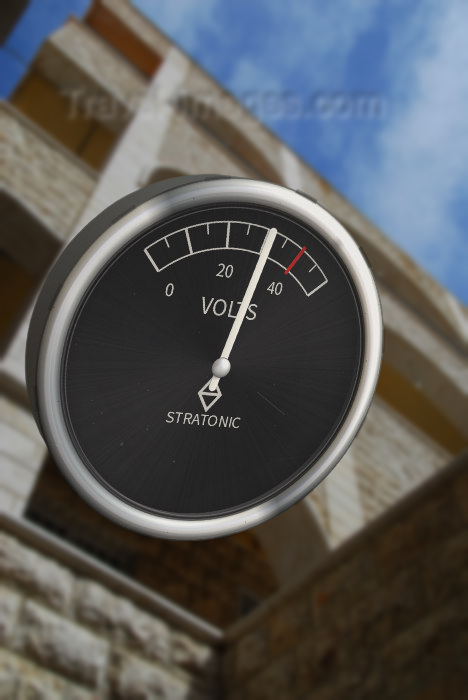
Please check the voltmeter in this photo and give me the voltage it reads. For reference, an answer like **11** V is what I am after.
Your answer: **30** V
